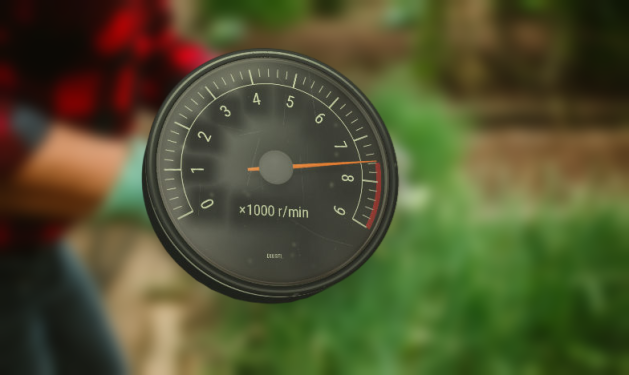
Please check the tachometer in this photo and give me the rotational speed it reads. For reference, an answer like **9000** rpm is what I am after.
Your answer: **7600** rpm
